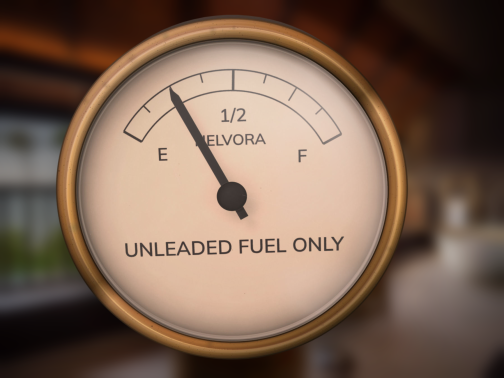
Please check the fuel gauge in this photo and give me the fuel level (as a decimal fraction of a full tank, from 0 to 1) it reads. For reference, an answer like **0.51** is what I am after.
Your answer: **0.25**
